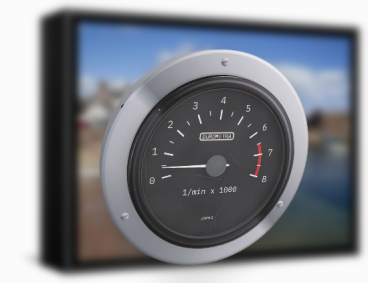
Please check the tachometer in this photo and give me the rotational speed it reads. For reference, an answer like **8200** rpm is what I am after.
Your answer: **500** rpm
